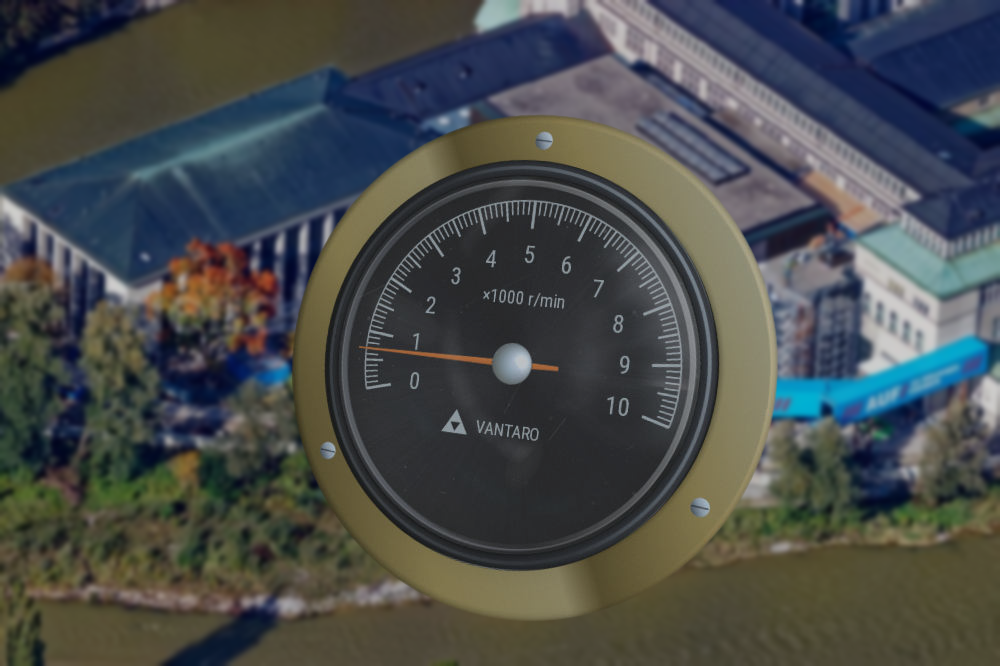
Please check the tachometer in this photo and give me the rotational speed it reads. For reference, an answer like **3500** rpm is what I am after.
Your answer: **700** rpm
